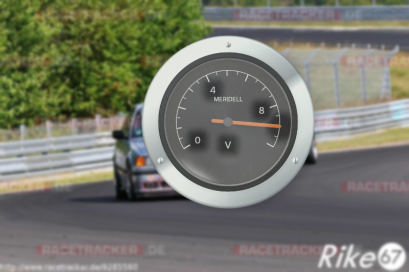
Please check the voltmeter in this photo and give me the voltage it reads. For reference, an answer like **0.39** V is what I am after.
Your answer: **9** V
